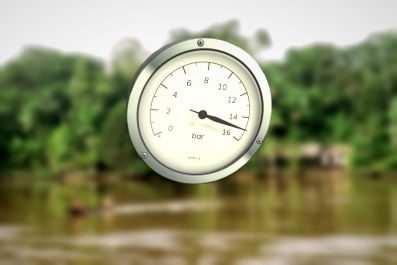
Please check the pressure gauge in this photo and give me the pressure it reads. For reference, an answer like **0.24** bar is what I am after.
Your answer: **15** bar
